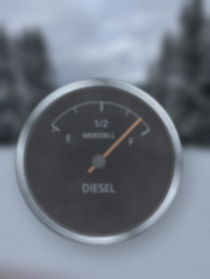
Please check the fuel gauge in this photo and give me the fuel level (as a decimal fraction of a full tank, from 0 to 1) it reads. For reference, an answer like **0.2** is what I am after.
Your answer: **0.875**
